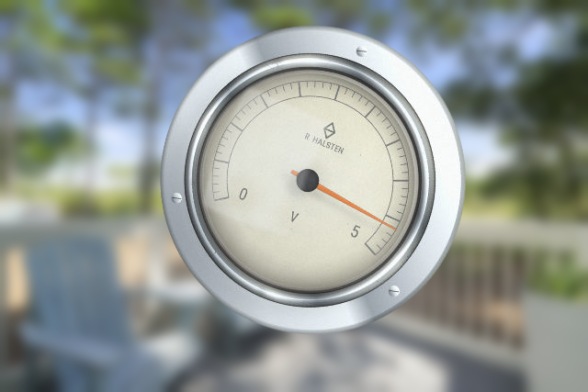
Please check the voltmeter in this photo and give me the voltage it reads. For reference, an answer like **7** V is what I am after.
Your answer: **4.6** V
